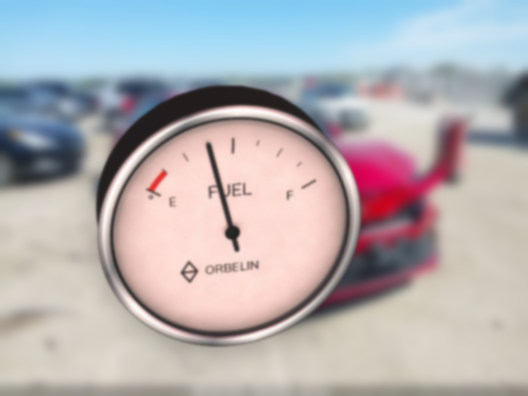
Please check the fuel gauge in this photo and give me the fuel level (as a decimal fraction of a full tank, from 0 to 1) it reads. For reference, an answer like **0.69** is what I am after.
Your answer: **0.375**
